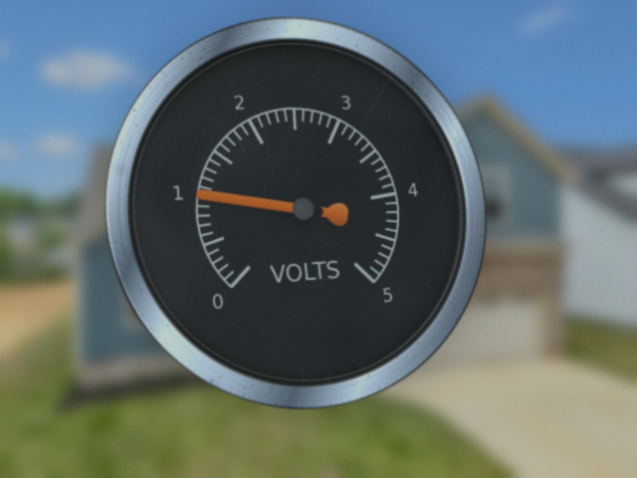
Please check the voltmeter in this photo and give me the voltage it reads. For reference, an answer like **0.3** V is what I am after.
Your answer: **1** V
